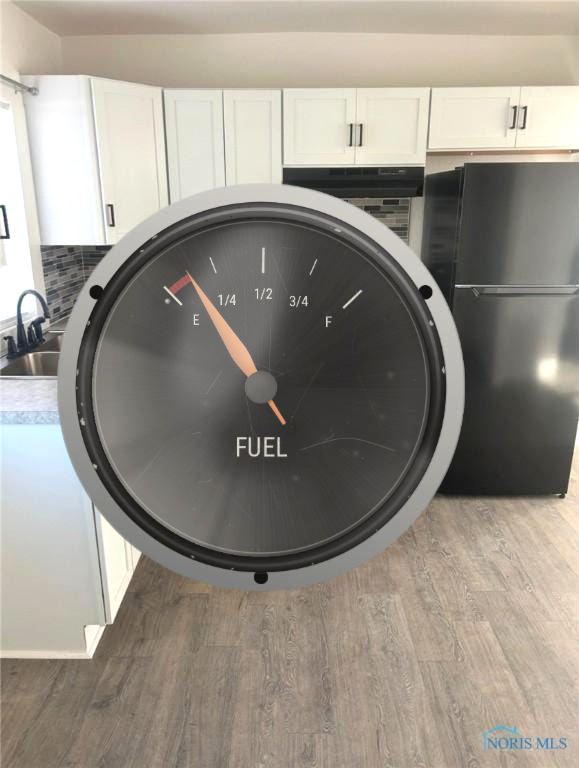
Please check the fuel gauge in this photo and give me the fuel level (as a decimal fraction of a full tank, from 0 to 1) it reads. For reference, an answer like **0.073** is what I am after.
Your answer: **0.125**
